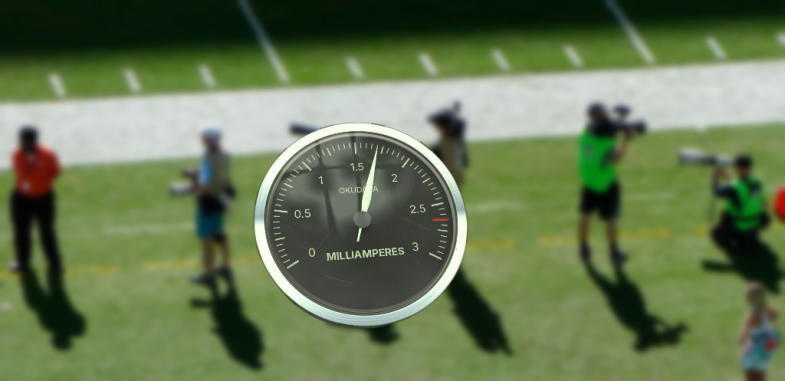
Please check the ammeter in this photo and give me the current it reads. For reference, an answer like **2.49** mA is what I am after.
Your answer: **1.7** mA
